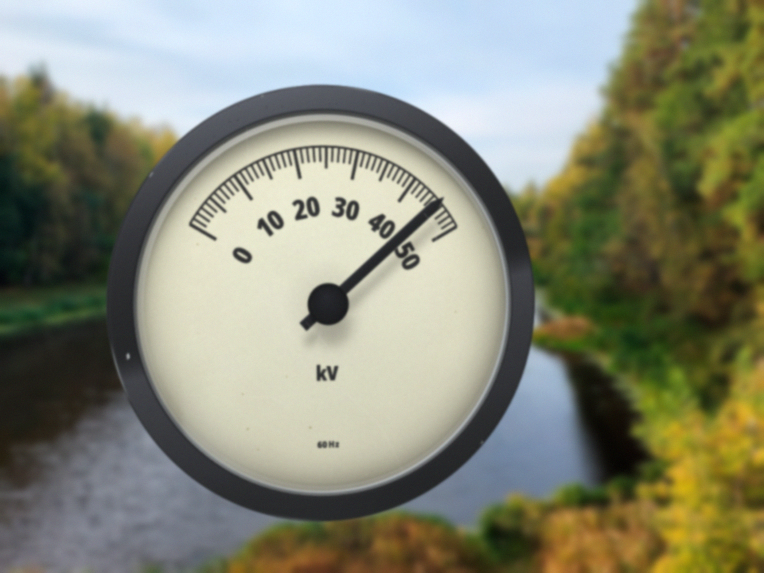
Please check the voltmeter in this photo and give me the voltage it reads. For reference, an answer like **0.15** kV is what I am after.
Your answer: **45** kV
